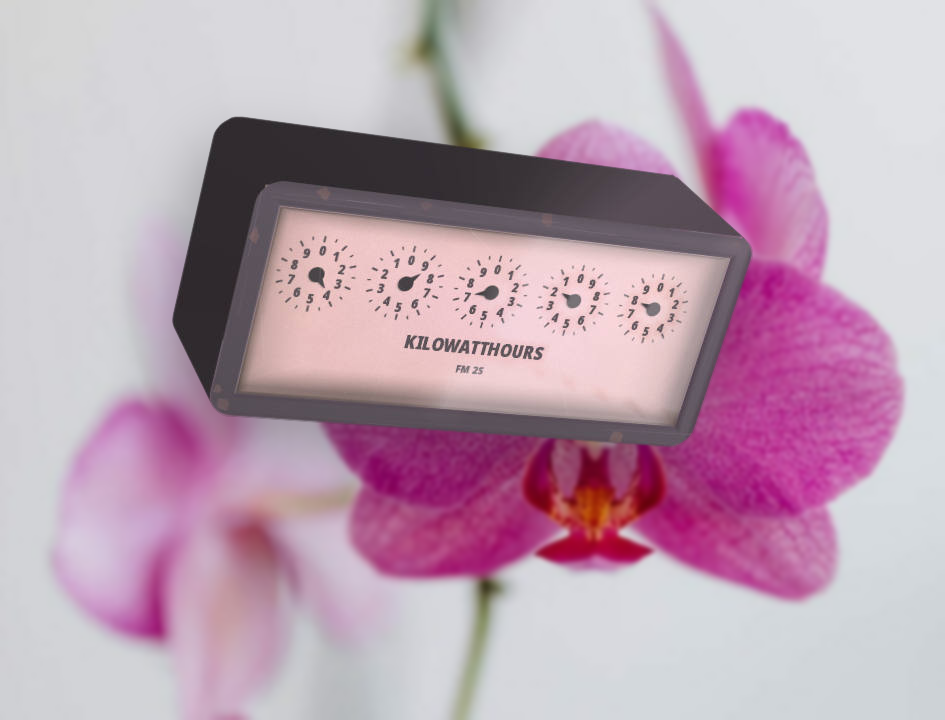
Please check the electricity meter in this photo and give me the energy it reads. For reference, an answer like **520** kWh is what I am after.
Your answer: **38718** kWh
